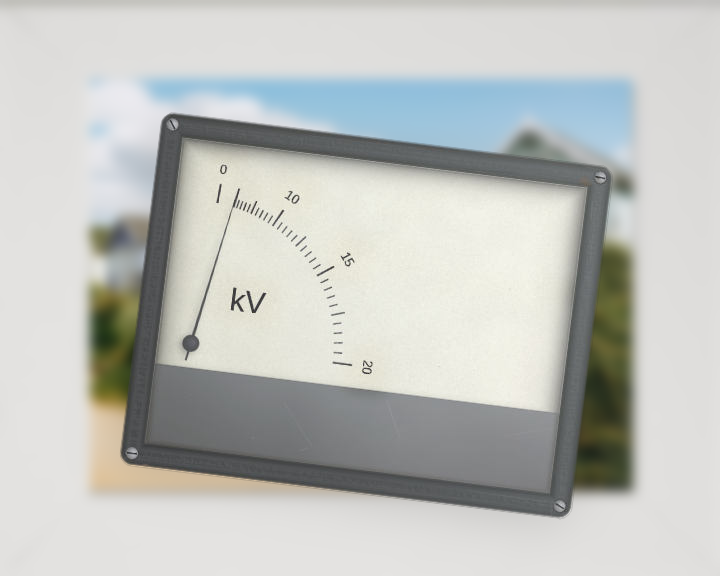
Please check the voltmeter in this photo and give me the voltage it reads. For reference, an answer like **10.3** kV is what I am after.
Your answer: **5** kV
